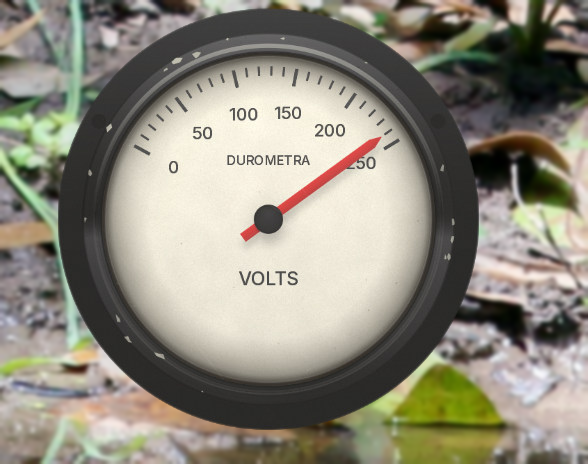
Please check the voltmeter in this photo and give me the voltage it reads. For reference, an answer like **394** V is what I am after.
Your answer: **240** V
